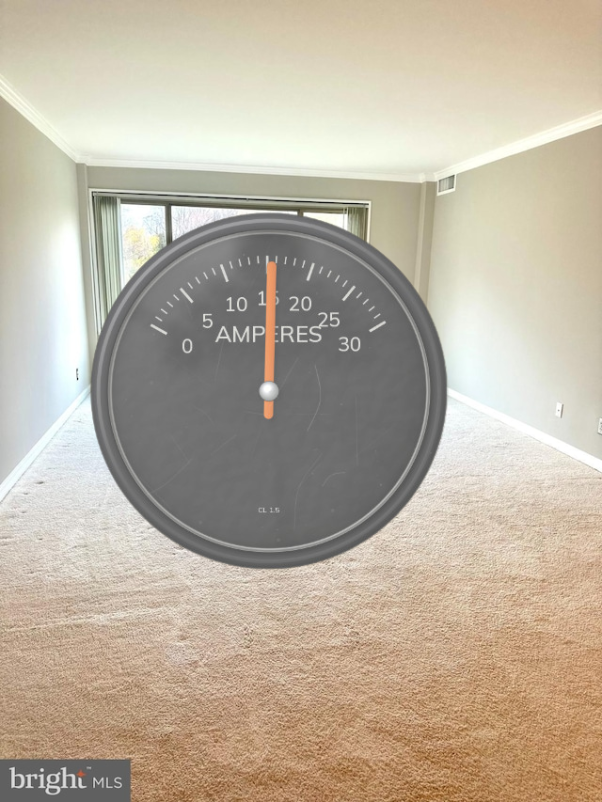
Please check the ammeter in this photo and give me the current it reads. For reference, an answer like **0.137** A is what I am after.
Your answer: **15.5** A
